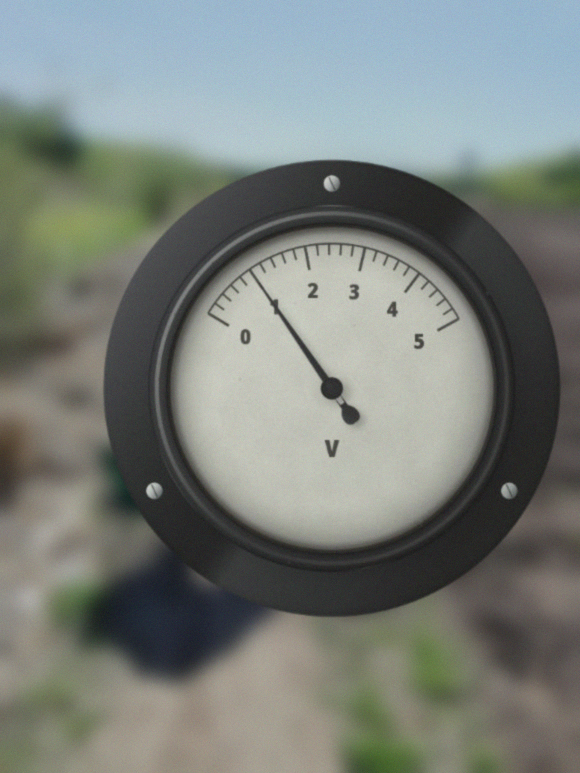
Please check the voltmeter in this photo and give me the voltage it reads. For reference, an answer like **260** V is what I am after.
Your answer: **1** V
